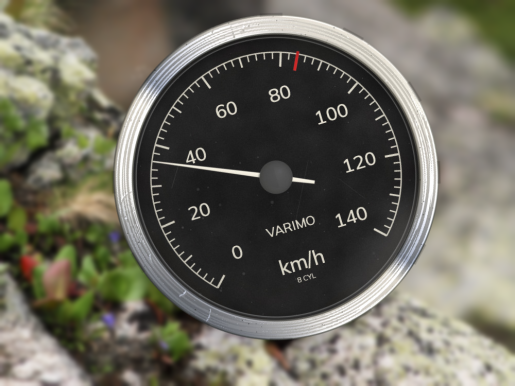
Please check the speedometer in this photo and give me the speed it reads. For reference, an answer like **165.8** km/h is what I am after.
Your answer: **36** km/h
